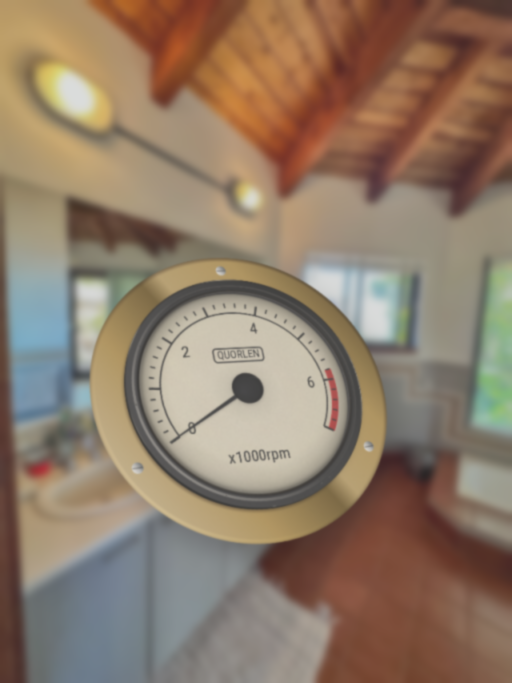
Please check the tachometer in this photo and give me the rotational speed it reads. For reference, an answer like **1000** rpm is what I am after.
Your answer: **0** rpm
